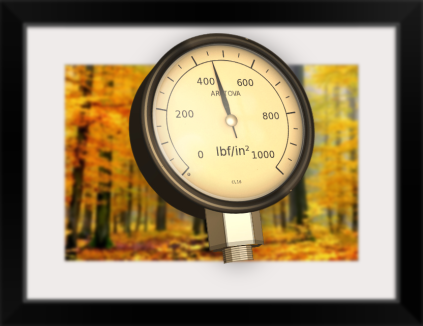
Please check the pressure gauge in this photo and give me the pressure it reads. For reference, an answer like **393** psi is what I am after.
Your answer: **450** psi
